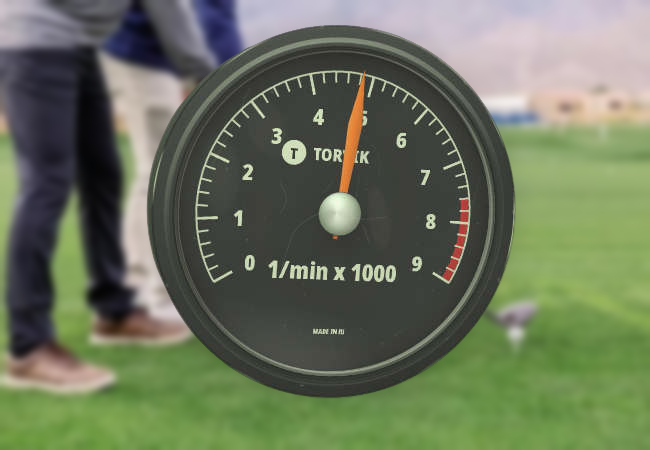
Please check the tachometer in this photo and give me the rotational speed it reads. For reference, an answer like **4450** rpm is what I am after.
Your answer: **4800** rpm
